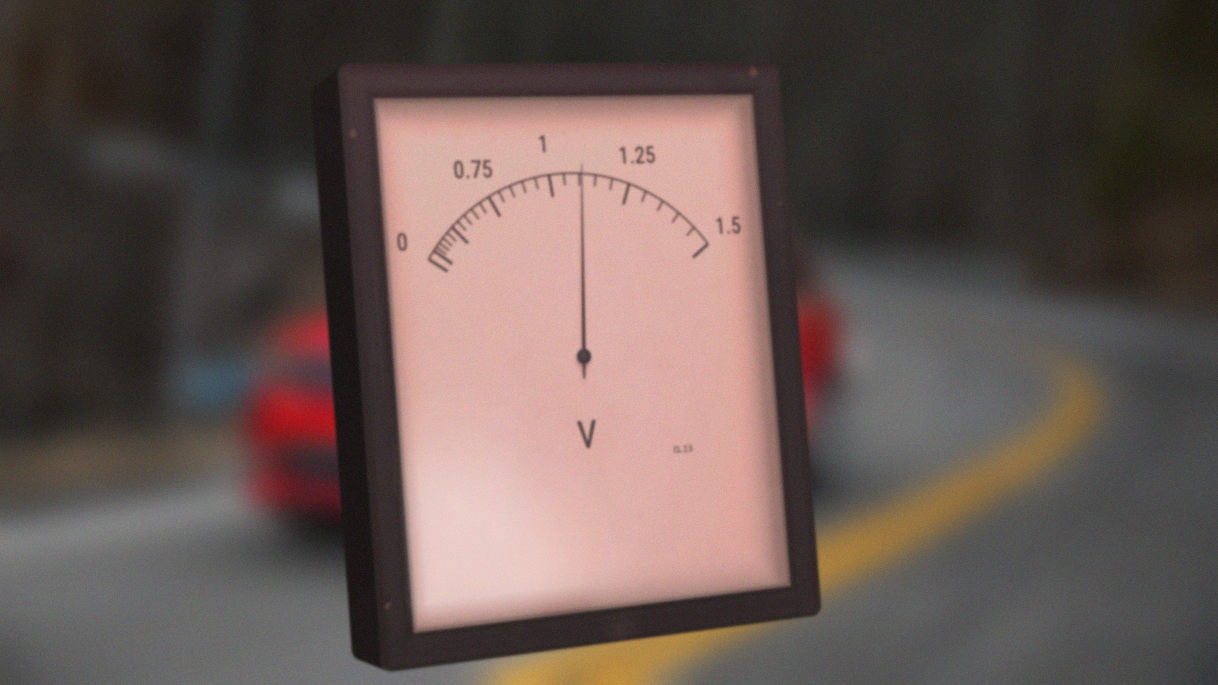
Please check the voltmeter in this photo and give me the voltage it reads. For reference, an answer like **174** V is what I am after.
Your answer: **1.1** V
